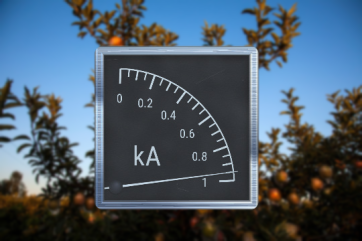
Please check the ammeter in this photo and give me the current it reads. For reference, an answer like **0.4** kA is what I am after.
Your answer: **0.95** kA
